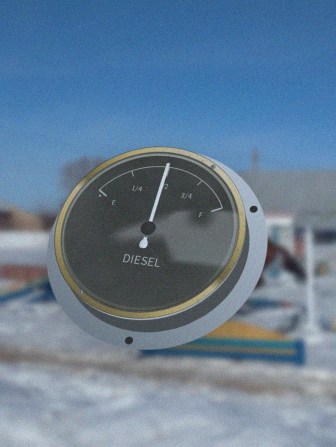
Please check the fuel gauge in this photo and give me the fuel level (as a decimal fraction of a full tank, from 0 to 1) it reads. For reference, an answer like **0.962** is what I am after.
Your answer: **0.5**
